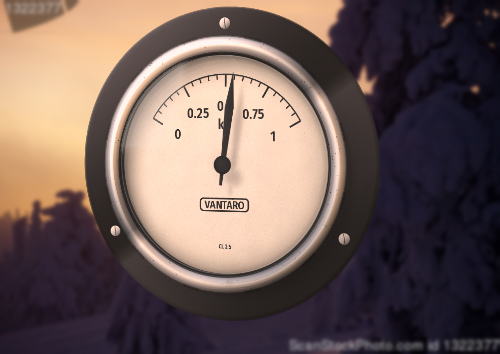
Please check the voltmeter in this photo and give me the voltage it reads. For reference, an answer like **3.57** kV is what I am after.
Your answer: **0.55** kV
